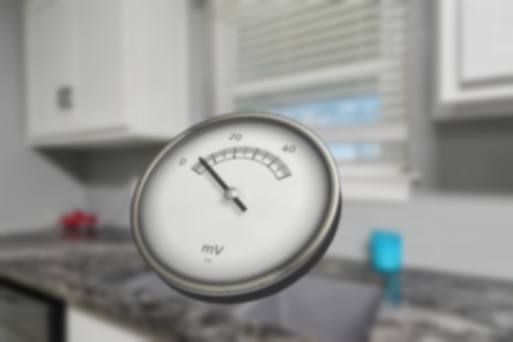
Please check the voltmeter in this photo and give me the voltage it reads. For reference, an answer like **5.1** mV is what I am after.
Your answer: **5** mV
